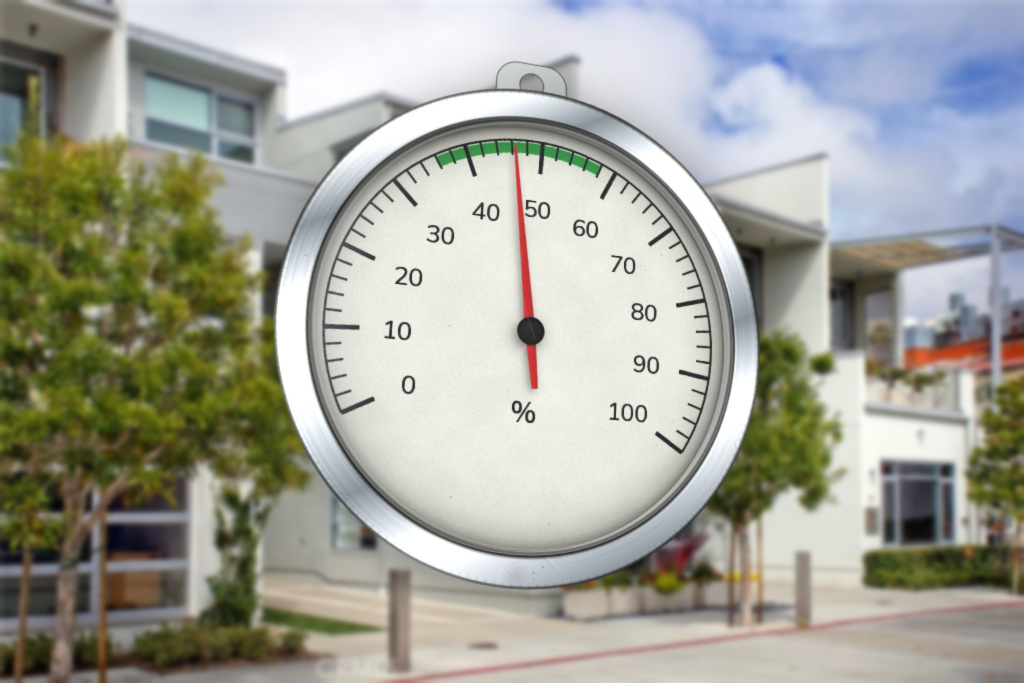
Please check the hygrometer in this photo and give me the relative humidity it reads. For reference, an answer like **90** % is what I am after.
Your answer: **46** %
